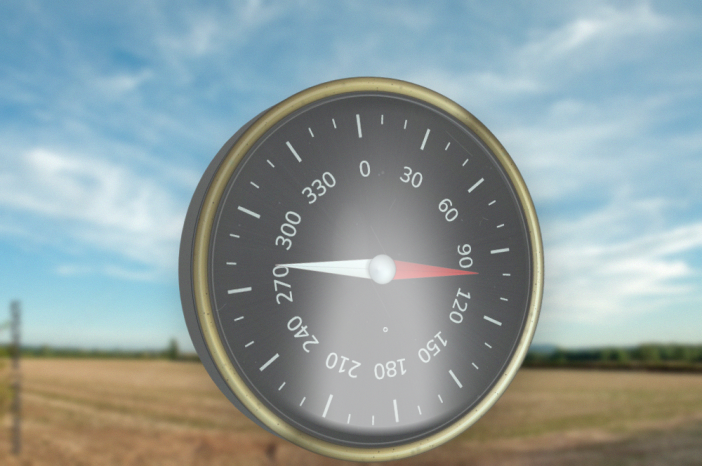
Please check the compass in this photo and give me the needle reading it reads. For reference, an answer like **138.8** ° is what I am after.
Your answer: **100** °
